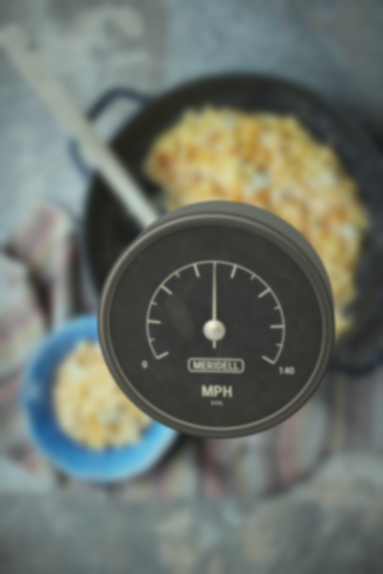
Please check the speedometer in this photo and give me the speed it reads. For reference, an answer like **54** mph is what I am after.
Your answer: **70** mph
